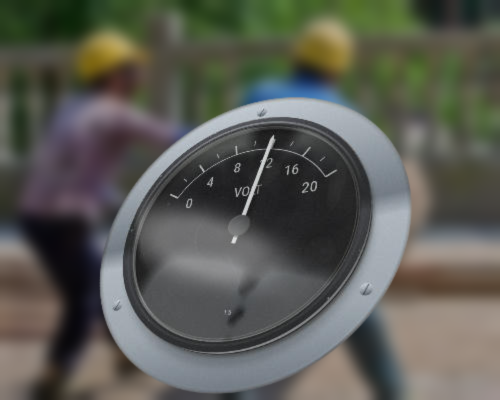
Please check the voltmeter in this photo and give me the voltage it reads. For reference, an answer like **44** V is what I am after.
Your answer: **12** V
